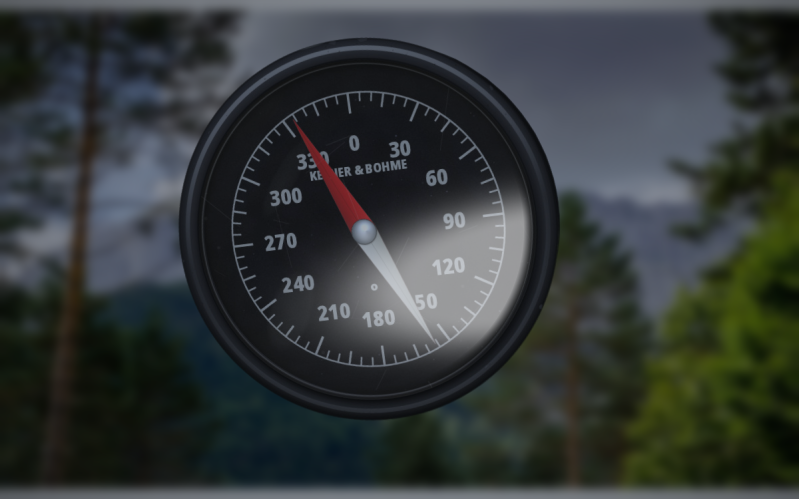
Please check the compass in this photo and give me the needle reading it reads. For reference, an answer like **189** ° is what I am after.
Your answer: **335** °
